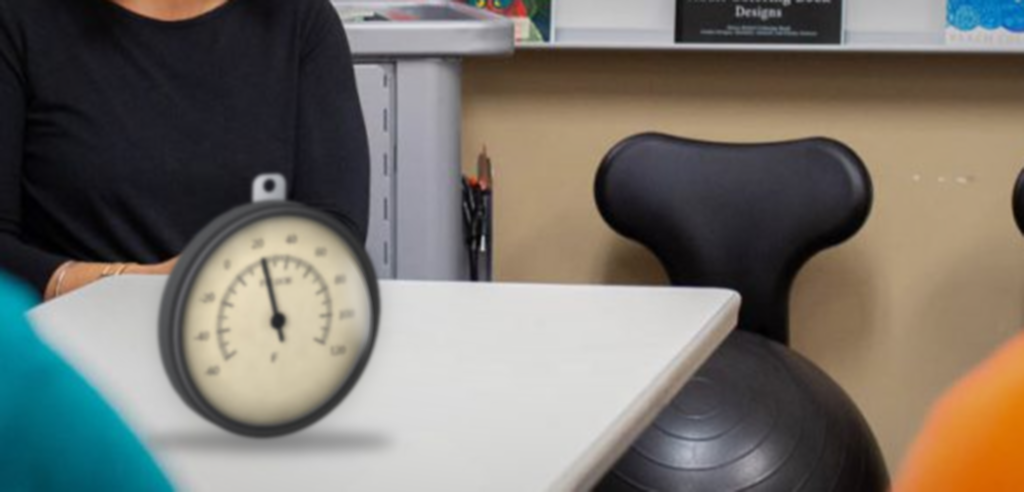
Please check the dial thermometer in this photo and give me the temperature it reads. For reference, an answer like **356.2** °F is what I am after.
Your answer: **20** °F
